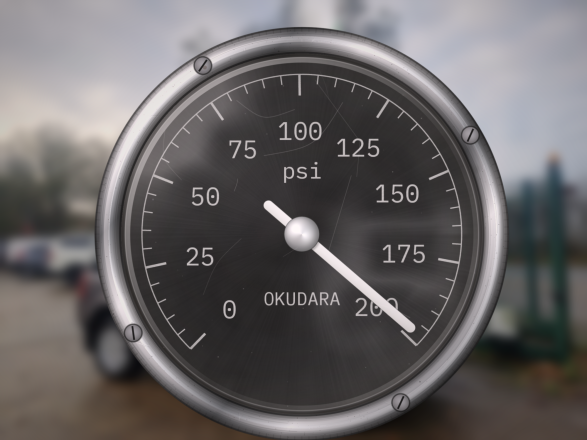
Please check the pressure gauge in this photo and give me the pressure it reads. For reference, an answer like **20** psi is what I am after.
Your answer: **197.5** psi
